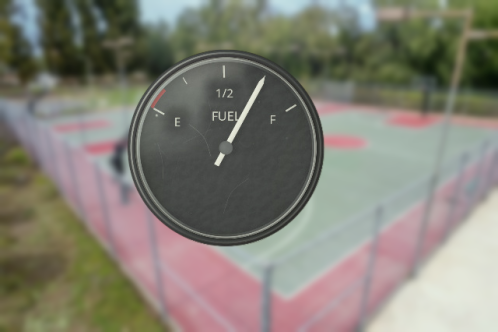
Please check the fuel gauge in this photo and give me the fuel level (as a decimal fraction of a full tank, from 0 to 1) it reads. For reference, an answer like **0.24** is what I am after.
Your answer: **0.75**
